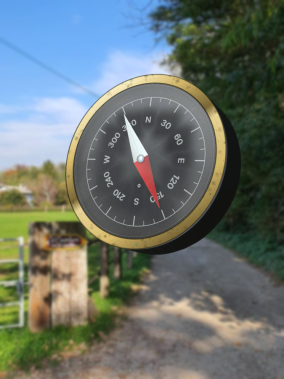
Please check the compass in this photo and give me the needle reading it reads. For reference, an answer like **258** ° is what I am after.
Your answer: **150** °
